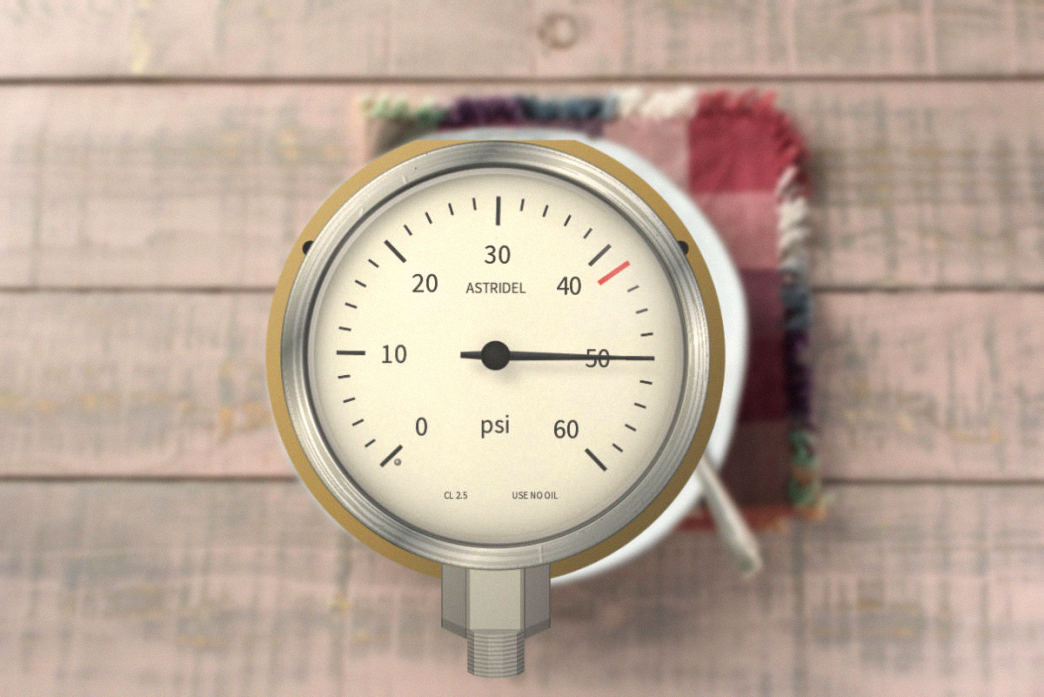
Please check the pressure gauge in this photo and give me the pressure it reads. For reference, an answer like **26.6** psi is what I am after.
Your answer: **50** psi
